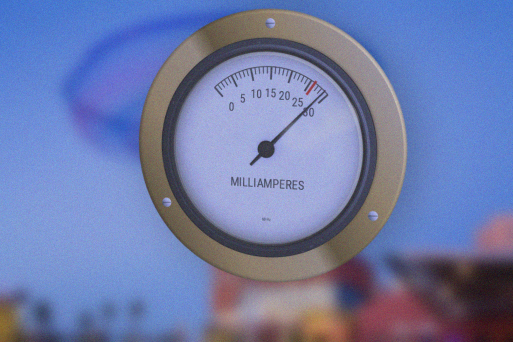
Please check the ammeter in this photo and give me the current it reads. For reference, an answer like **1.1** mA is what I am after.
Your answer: **29** mA
